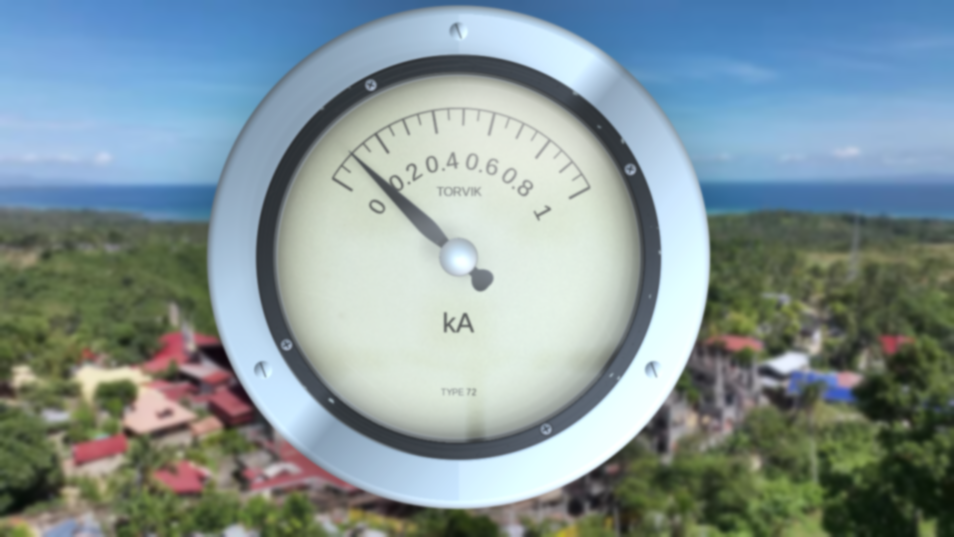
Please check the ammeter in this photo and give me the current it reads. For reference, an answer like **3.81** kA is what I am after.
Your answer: **0.1** kA
